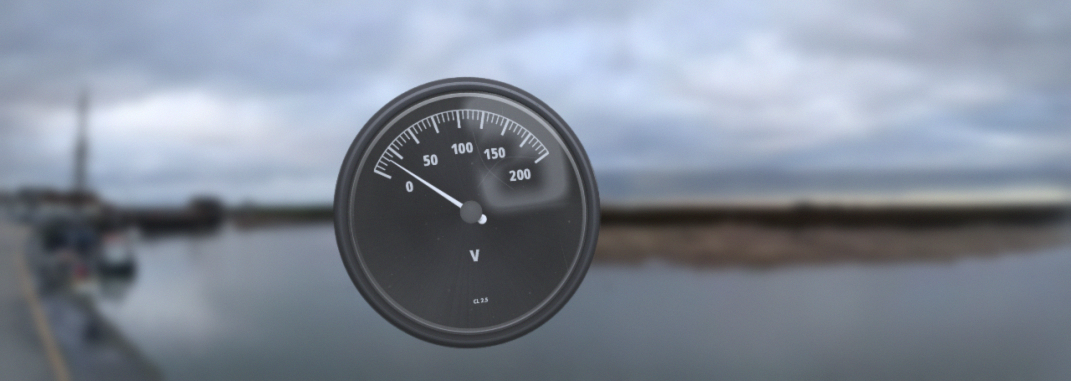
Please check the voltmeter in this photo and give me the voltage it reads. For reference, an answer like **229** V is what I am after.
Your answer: **15** V
